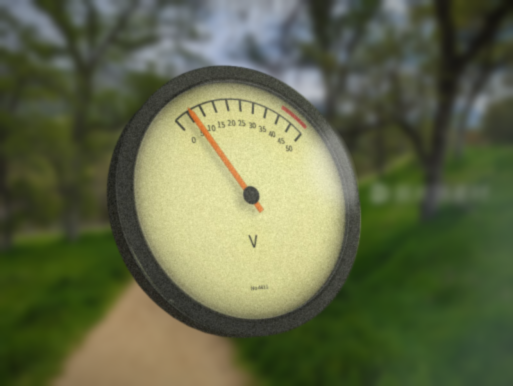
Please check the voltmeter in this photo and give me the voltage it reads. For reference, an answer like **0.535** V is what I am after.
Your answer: **5** V
